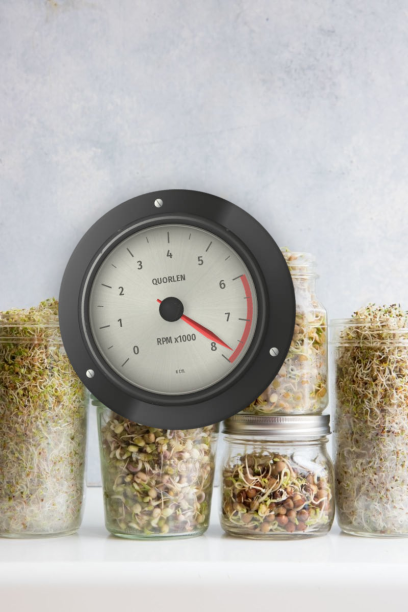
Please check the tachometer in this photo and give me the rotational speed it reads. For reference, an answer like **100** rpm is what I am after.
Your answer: **7750** rpm
